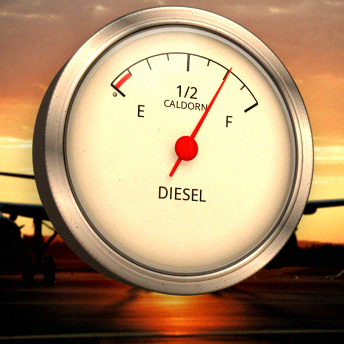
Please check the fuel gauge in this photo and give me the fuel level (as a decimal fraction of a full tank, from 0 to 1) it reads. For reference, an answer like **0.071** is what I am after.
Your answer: **0.75**
